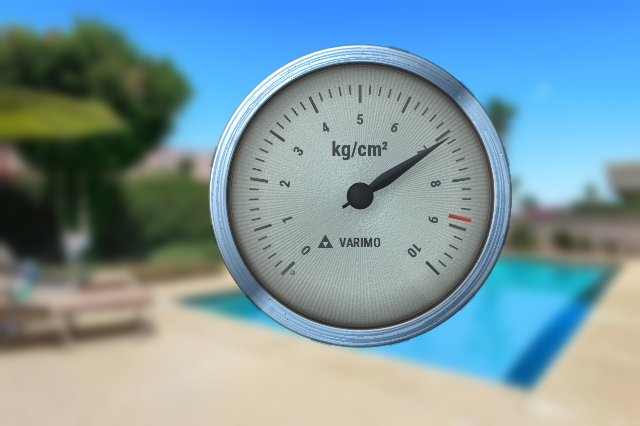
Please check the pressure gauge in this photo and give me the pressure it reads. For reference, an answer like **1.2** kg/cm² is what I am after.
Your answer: **7.1** kg/cm²
